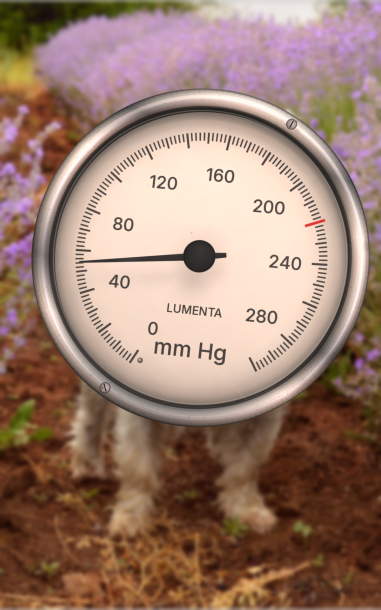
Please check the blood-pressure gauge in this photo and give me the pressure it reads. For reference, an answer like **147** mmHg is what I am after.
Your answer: **54** mmHg
